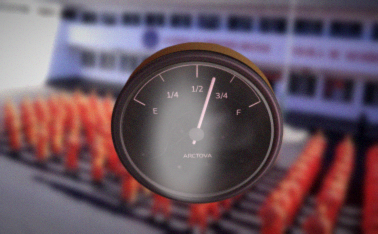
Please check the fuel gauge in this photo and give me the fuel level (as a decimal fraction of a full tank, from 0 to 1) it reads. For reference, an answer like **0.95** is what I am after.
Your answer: **0.625**
